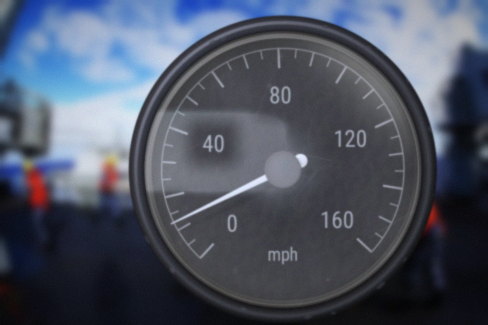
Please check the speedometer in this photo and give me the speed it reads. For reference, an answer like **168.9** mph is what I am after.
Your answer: **12.5** mph
